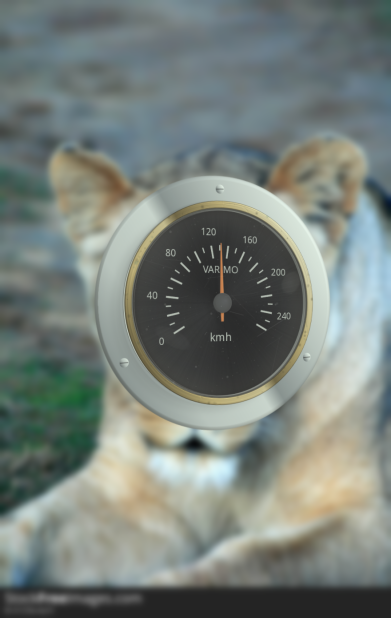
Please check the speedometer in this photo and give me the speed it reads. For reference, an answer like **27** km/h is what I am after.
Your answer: **130** km/h
